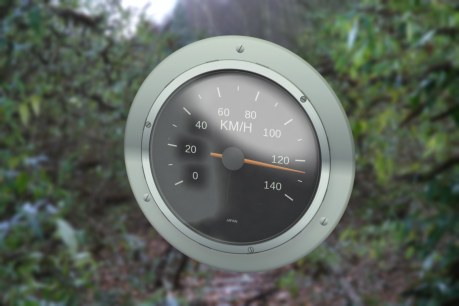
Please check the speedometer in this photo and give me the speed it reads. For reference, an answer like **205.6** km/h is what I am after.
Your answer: **125** km/h
